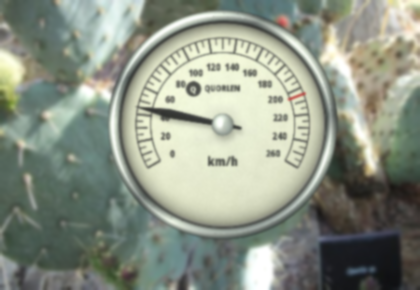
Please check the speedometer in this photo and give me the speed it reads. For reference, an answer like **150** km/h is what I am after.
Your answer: **45** km/h
